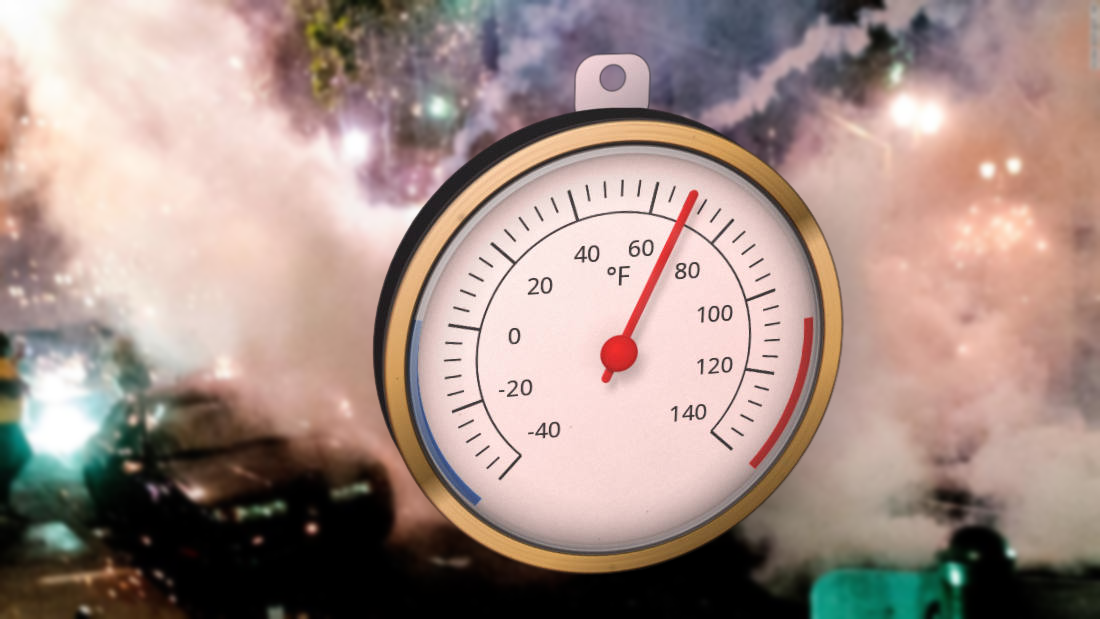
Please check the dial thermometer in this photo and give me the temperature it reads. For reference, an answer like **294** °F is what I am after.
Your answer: **68** °F
